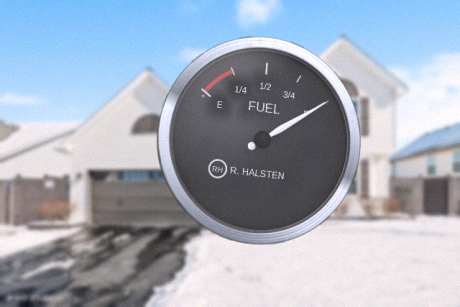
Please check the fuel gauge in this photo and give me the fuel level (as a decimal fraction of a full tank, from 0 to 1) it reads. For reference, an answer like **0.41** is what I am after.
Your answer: **1**
